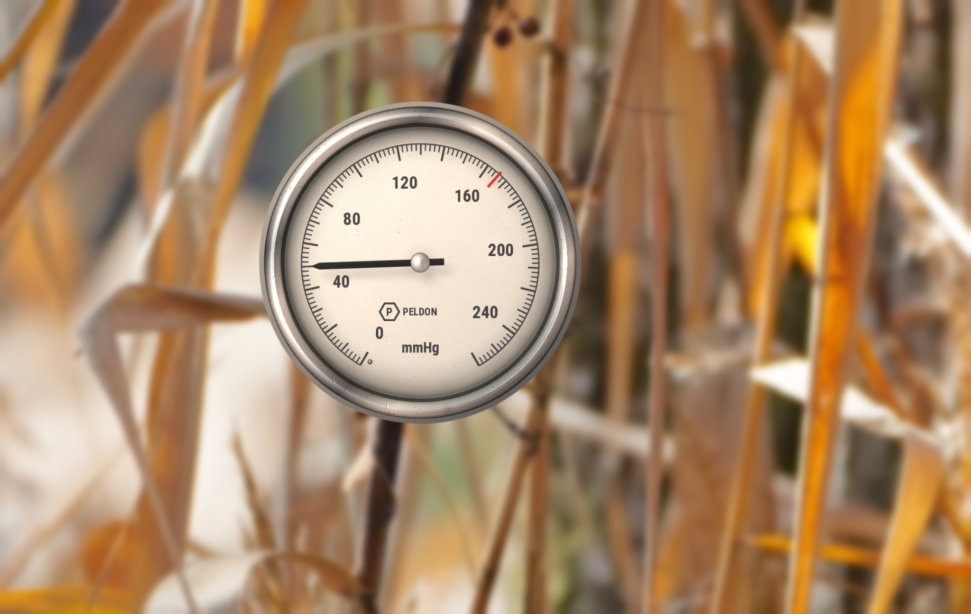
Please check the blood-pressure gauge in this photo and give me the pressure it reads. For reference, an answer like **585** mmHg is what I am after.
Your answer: **50** mmHg
